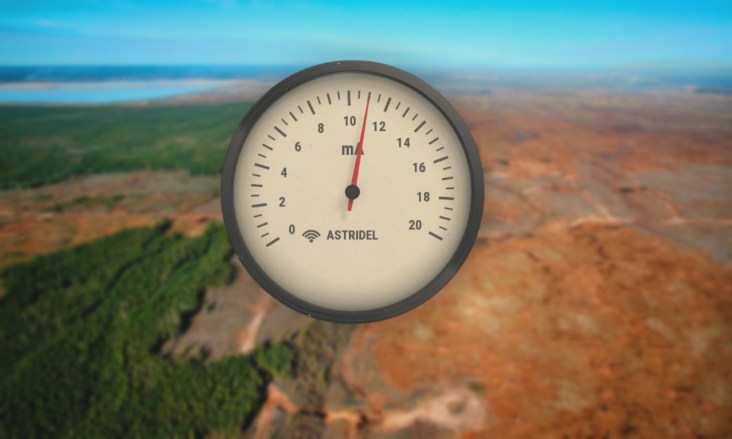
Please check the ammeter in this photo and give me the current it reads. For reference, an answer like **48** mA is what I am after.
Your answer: **11** mA
